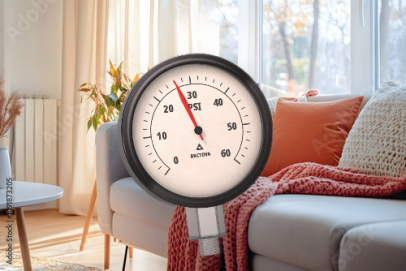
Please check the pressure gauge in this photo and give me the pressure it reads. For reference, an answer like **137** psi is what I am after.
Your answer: **26** psi
